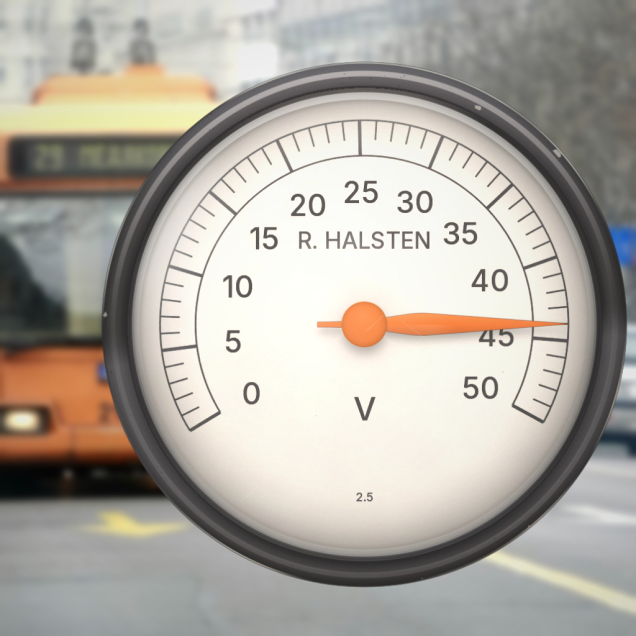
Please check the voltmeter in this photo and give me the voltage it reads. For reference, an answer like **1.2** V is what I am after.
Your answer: **44** V
